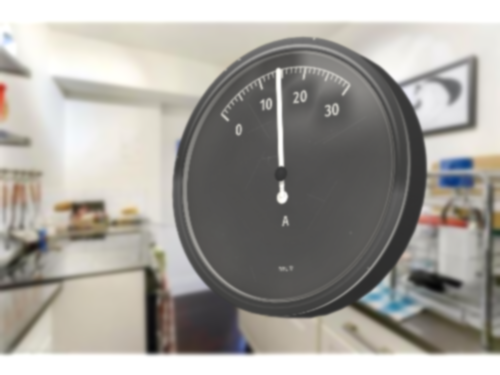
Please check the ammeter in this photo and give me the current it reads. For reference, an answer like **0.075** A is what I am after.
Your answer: **15** A
